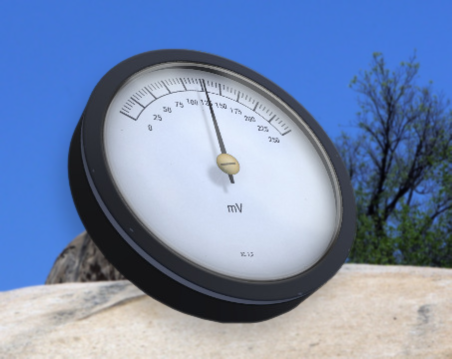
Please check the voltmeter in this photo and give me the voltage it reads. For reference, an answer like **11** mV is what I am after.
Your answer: **125** mV
